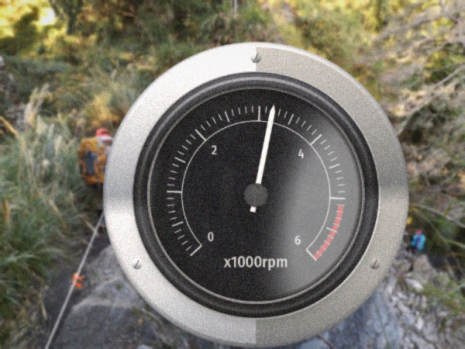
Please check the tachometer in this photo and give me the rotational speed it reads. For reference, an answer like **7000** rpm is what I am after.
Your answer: **3200** rpm
